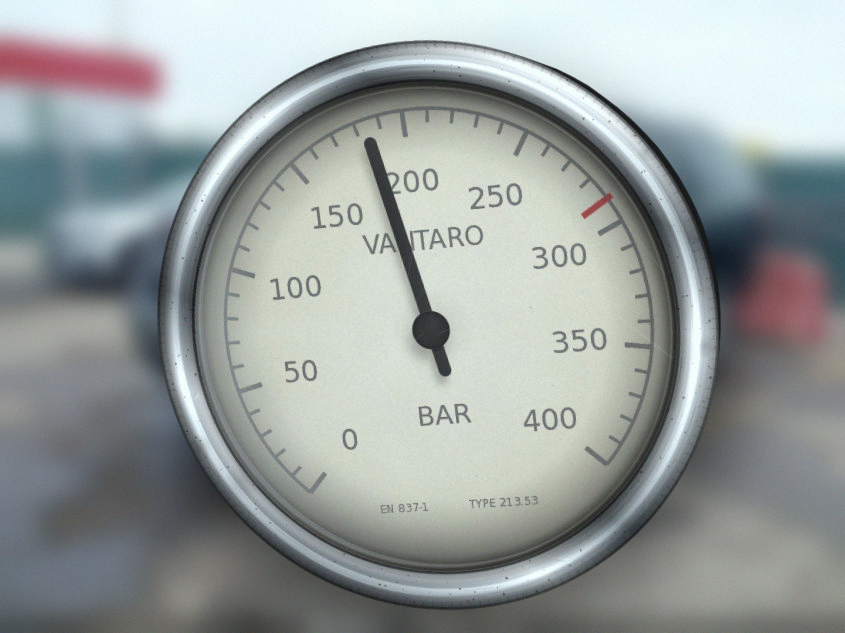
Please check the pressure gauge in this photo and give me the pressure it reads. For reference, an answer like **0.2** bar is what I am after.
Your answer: **185** bar
